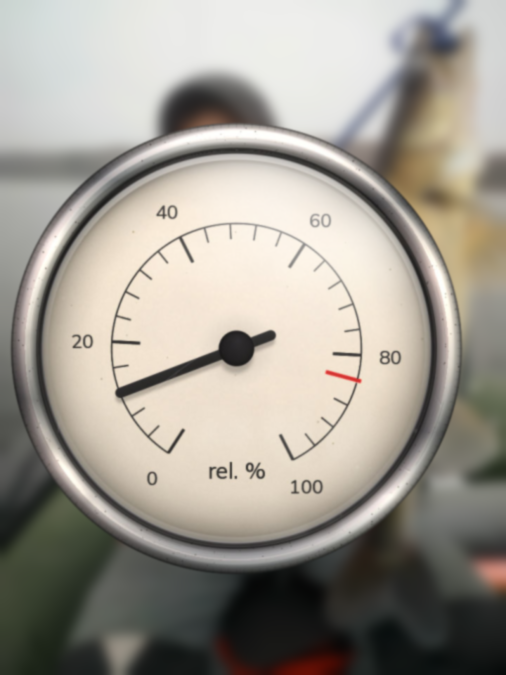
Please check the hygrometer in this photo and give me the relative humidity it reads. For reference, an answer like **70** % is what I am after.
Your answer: **12** %
